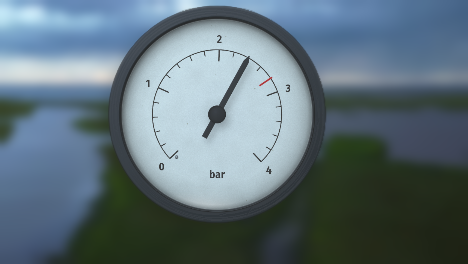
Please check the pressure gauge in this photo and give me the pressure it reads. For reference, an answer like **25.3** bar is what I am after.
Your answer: **2.4** bar
